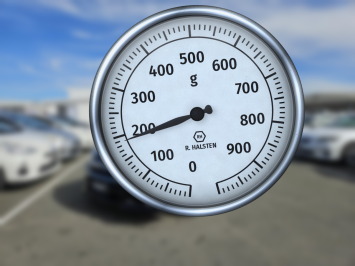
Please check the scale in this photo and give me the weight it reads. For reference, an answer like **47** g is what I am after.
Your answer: **190** g
